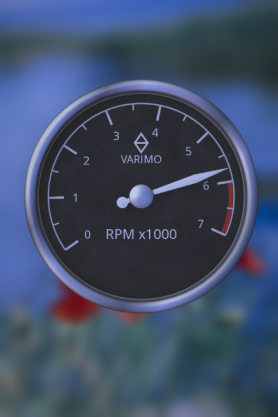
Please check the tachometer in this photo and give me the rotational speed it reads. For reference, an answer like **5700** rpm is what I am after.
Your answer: **5750** rpm
